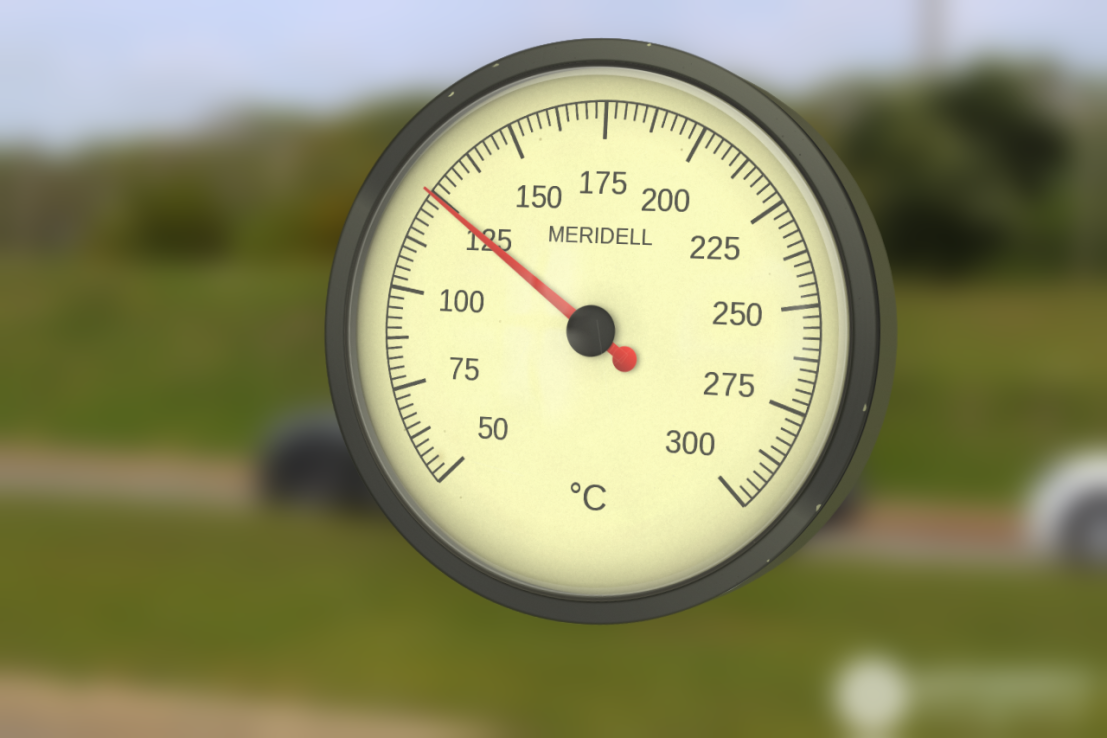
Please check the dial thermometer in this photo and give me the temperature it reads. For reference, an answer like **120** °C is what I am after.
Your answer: **125** °C
